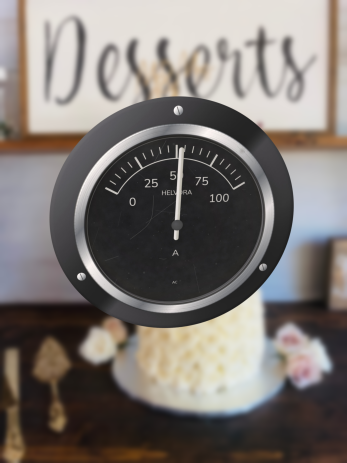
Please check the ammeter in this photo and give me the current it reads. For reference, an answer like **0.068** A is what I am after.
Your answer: **52.5** A
